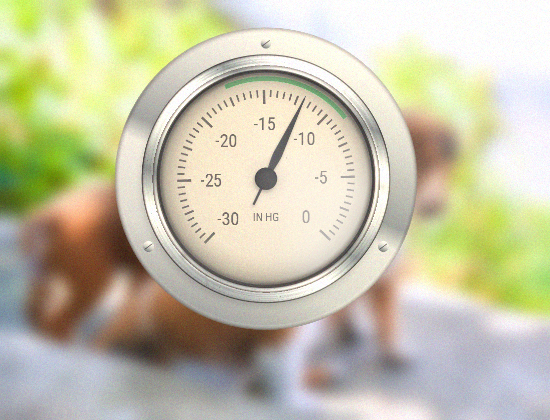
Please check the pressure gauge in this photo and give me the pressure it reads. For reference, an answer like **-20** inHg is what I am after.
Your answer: **-12** inHg
